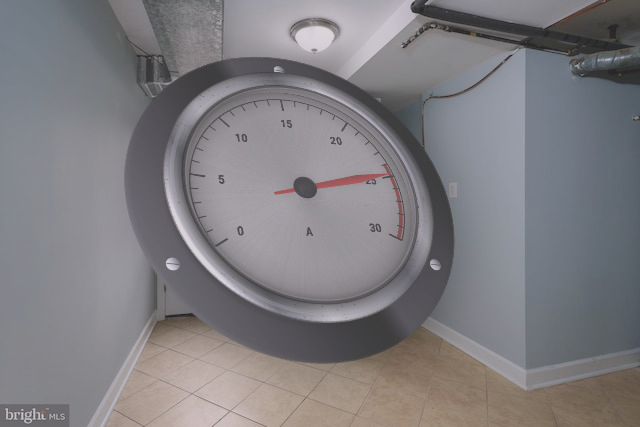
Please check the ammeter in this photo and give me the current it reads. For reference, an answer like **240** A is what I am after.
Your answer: **25** A
